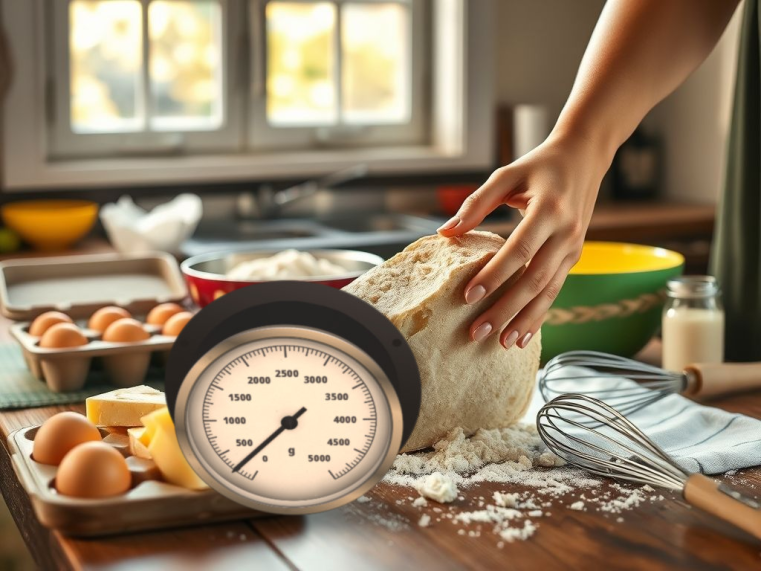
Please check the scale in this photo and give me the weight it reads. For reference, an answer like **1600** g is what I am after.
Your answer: **250** g
